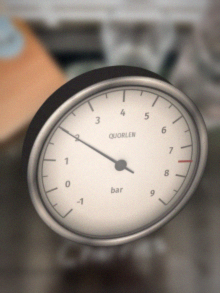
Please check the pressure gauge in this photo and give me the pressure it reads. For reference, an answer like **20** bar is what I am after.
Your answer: **2** bar
